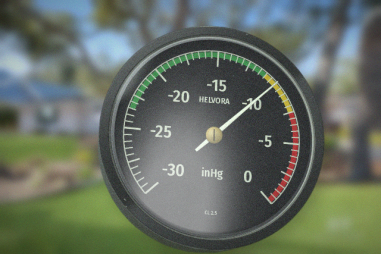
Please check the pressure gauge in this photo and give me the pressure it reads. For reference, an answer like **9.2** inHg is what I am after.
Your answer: **-10** inHg
